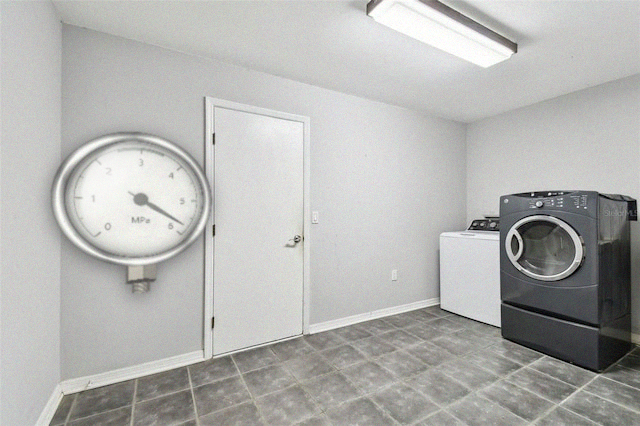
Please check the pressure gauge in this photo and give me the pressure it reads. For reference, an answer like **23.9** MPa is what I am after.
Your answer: **5.75** MPa
